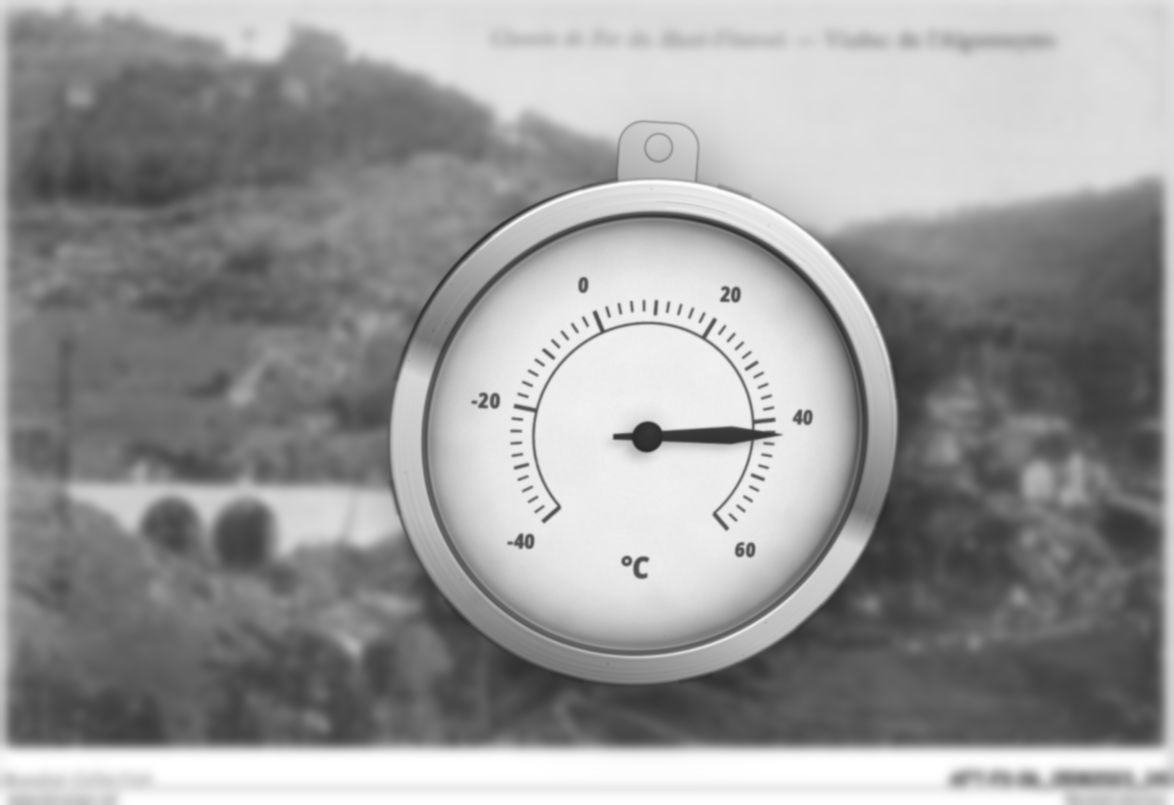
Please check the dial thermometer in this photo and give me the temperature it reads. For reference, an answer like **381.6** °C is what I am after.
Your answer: **42** °C
